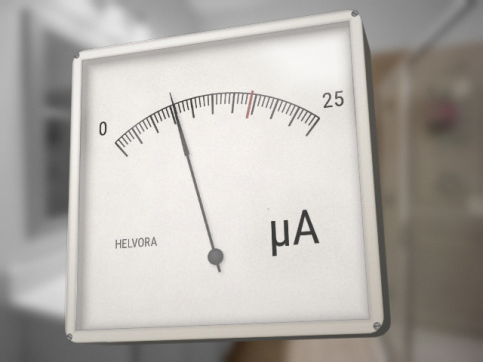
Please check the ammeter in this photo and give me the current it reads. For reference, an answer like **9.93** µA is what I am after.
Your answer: **8** µA
